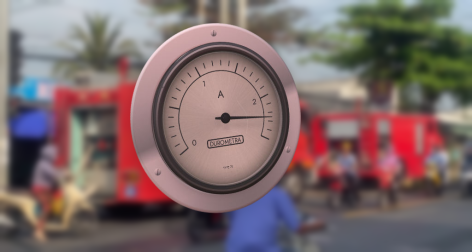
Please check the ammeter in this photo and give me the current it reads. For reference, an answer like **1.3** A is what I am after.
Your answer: **2.25** A
